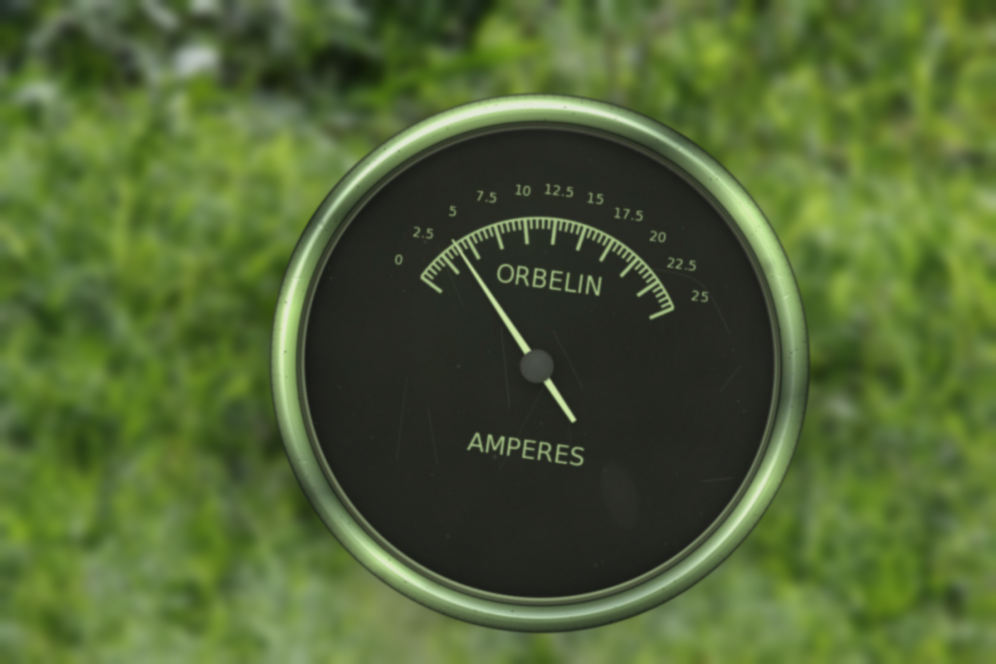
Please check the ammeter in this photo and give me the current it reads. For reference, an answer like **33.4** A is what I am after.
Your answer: **4** A
